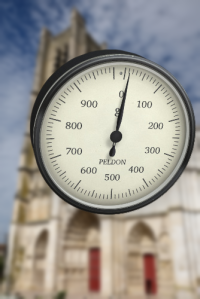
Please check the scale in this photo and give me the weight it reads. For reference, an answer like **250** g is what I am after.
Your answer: **10** g
